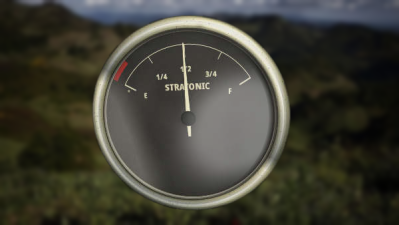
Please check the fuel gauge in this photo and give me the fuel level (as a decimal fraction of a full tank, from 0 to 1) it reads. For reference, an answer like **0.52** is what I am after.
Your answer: **0.5**
